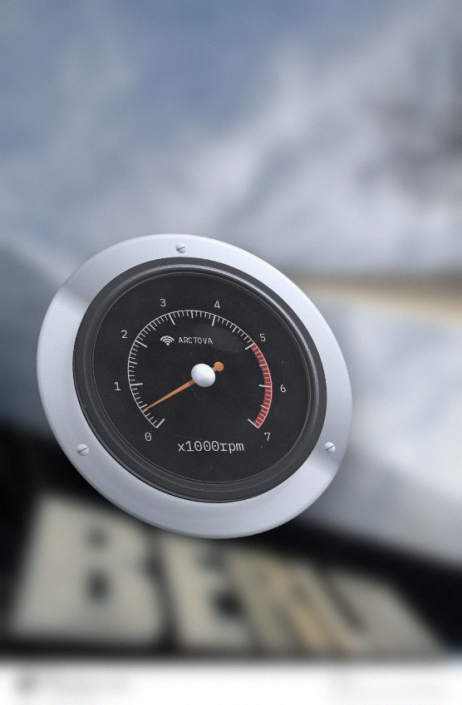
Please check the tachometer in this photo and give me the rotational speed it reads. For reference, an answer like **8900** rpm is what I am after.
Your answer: **400** rpm
